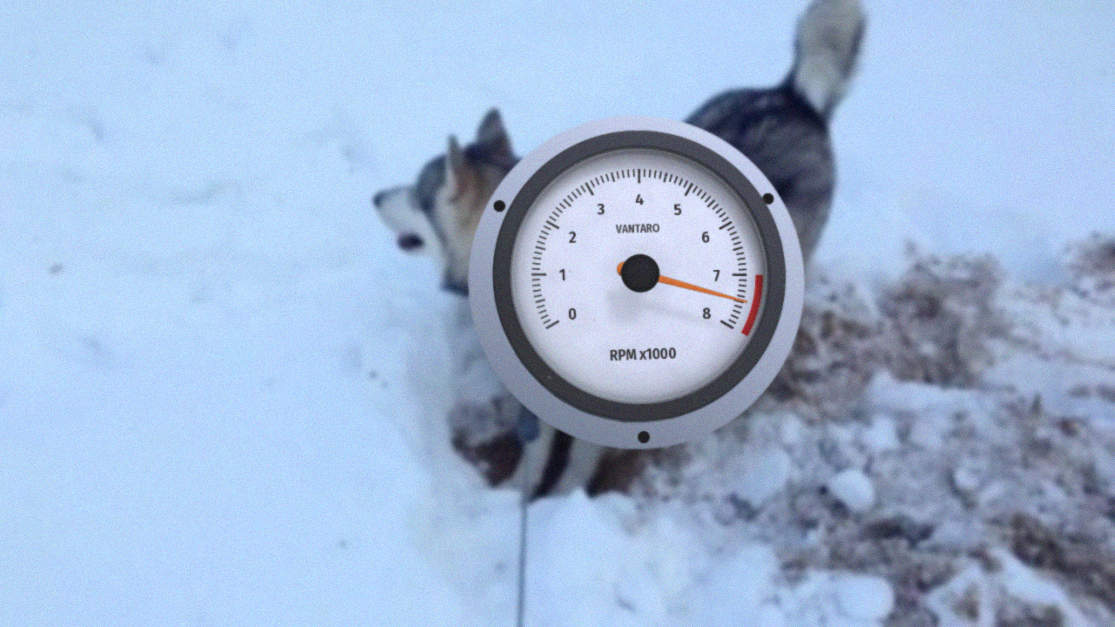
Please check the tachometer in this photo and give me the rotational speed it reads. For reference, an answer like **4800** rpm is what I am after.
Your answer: **7500** rpm
